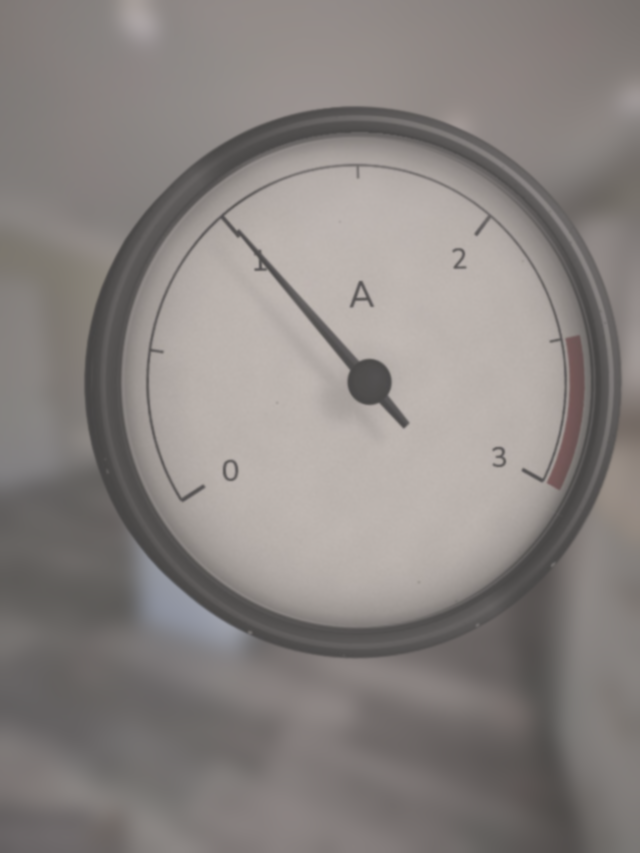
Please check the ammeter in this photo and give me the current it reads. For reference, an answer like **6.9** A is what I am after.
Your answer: **1** A
